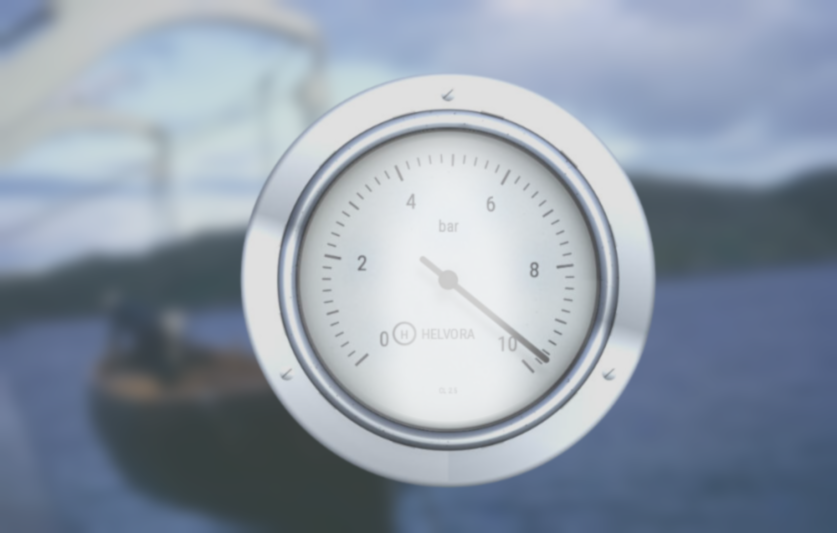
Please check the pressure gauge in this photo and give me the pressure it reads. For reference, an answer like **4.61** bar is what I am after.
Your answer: **9.7** bar
